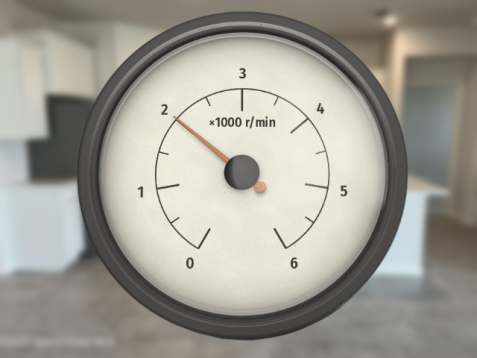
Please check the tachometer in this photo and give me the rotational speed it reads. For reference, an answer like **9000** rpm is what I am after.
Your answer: **2000** rpm
